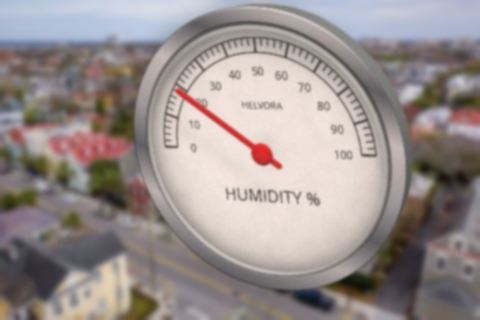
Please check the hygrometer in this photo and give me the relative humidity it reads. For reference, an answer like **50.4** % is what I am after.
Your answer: **20** %
